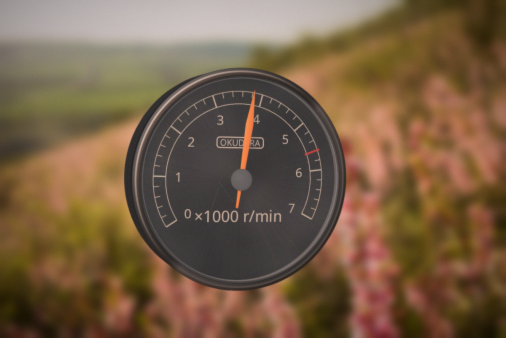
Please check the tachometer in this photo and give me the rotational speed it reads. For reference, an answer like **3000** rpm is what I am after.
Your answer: **3800** rpm
